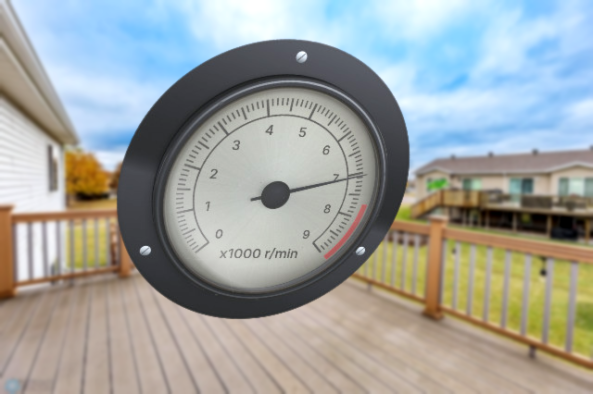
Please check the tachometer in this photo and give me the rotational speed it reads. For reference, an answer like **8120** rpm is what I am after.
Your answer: **7000** rpm
